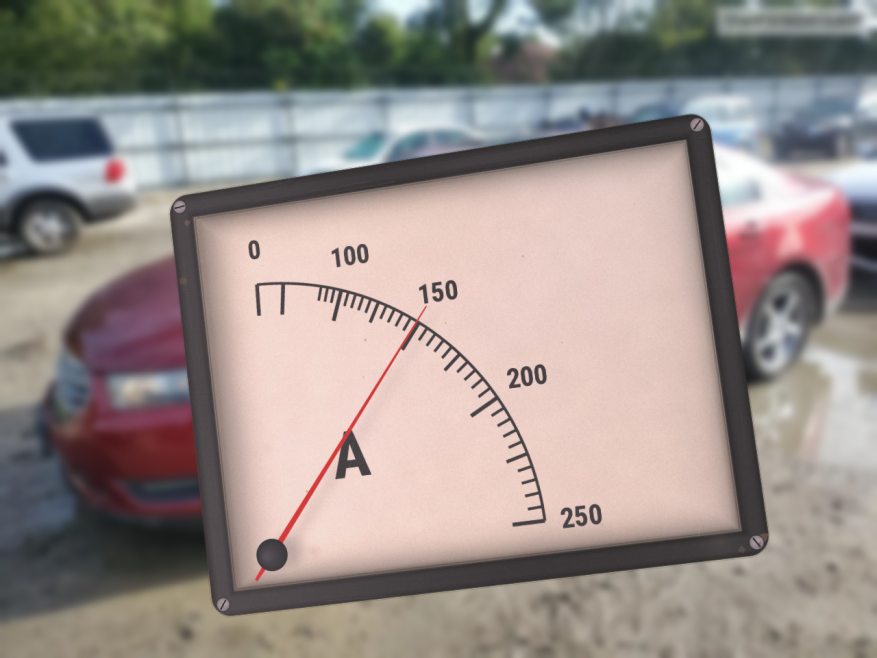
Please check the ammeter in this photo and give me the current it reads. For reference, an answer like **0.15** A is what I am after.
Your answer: **150** A
